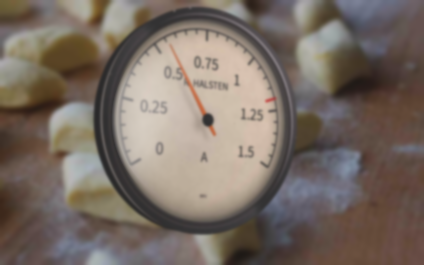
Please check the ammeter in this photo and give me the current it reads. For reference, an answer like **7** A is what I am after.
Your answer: **0.55** A
